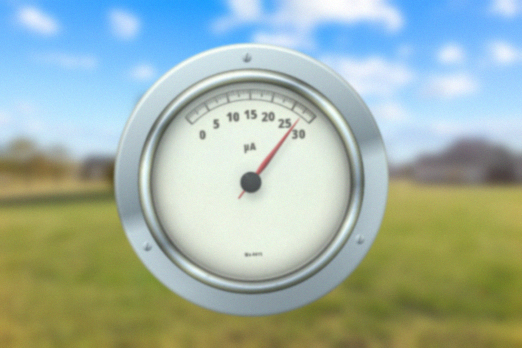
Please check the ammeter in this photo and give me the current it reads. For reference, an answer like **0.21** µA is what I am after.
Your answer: **27.5** µA
